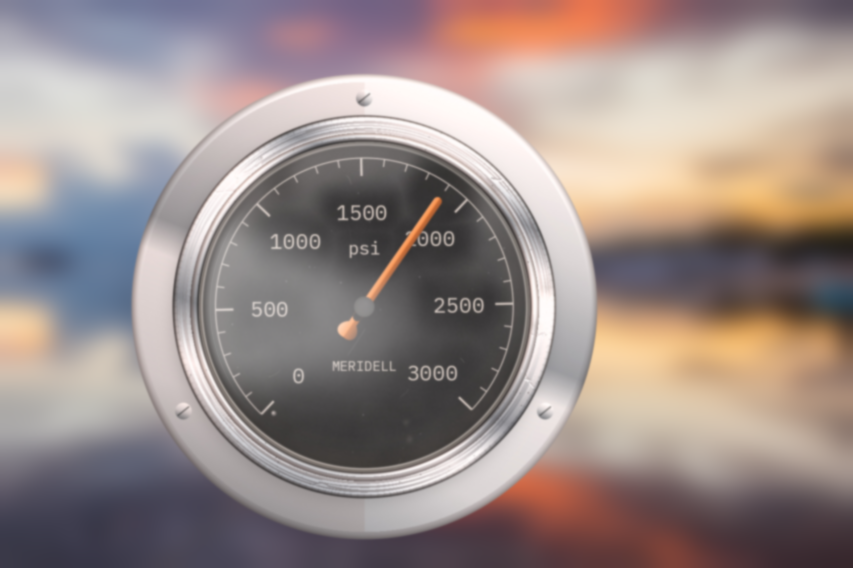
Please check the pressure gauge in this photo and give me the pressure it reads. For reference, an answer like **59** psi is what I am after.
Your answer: **1900** psi
